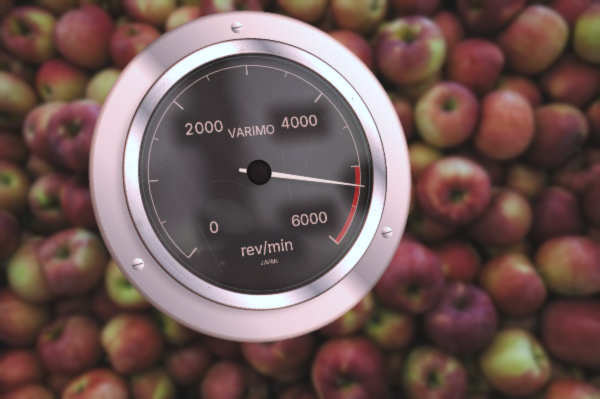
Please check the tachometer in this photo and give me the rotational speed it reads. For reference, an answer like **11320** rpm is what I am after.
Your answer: **5250** rpm
